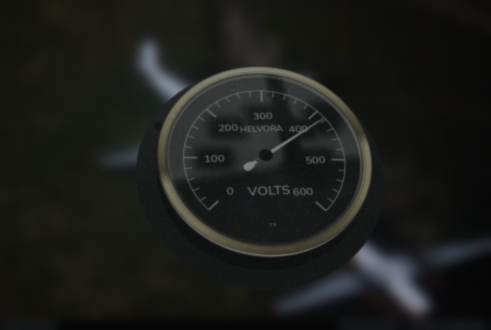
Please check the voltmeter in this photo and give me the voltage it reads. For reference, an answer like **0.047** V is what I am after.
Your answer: **420** V
